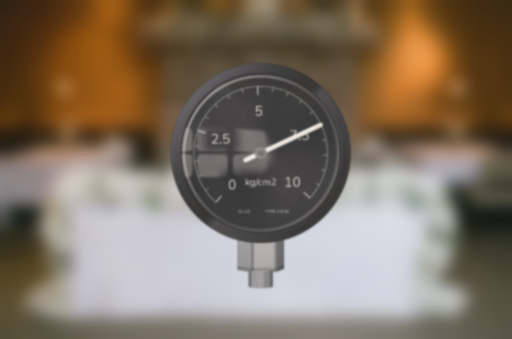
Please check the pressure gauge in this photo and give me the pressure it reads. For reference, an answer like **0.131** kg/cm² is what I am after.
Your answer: **7.5** kg/cm²
